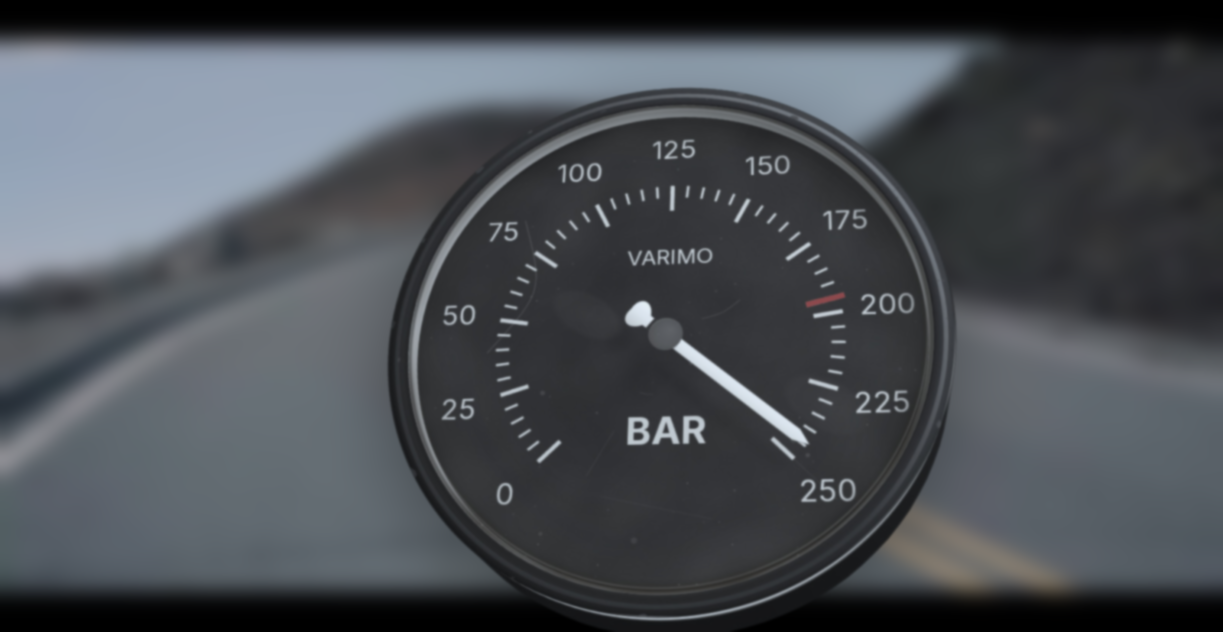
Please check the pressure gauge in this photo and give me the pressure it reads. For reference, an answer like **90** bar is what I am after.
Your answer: **245** bar
